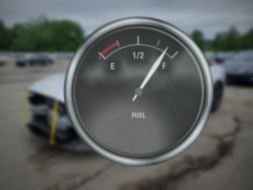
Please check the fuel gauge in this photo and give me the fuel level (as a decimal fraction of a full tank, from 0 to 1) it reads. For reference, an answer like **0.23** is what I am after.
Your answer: **0.875**
